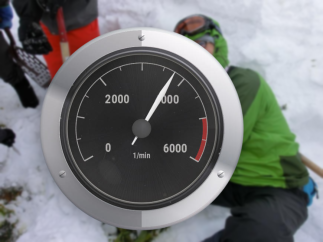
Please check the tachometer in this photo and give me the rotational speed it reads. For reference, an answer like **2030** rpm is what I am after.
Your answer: **3750** rpm
